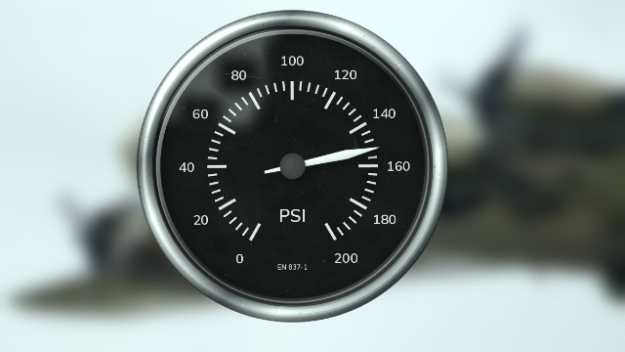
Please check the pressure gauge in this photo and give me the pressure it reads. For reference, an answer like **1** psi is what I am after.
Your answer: **152** psi
